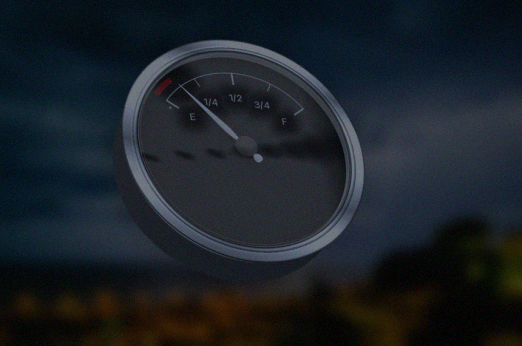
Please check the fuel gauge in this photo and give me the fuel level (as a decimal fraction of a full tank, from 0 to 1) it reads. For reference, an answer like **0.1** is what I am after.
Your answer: **0.125**
